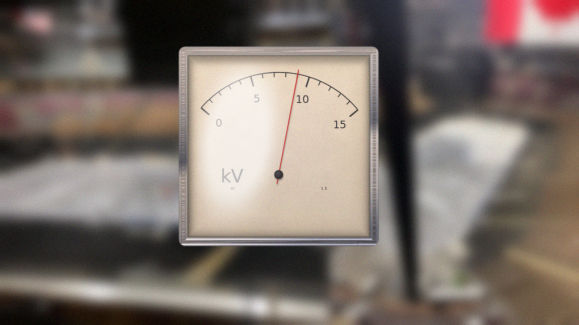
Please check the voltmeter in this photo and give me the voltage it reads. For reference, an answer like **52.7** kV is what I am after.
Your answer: **9** kV
